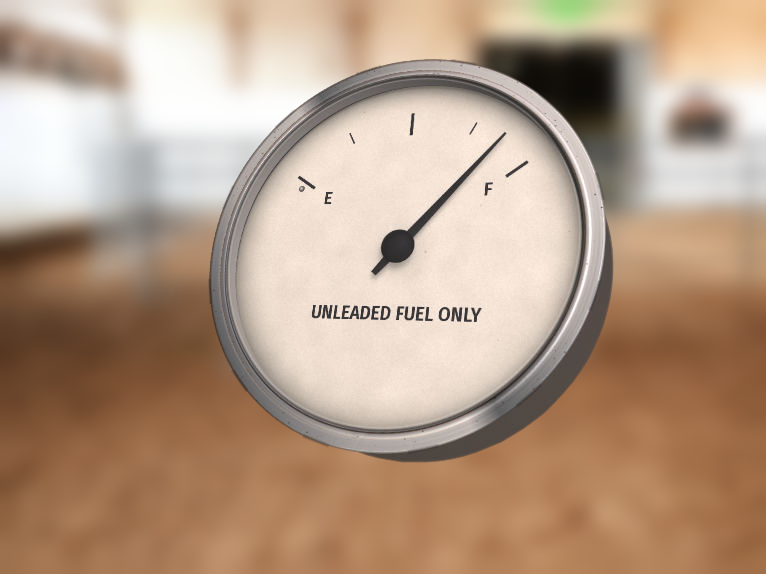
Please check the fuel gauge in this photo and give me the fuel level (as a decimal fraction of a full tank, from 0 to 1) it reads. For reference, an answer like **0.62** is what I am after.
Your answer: **0.875**
